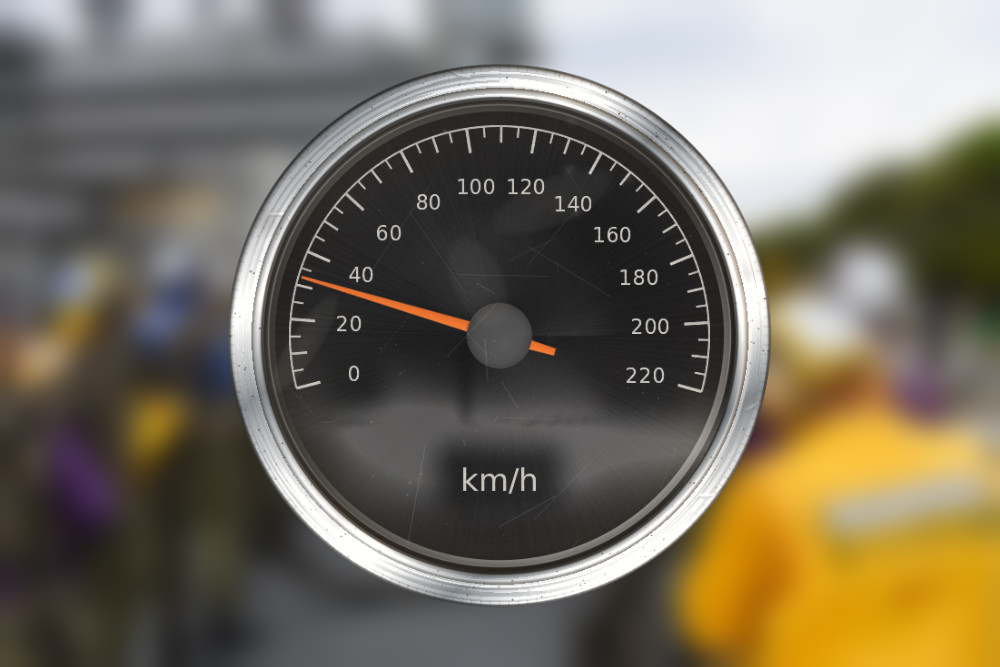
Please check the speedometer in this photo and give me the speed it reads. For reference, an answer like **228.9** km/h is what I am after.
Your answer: **32.5** km/h
